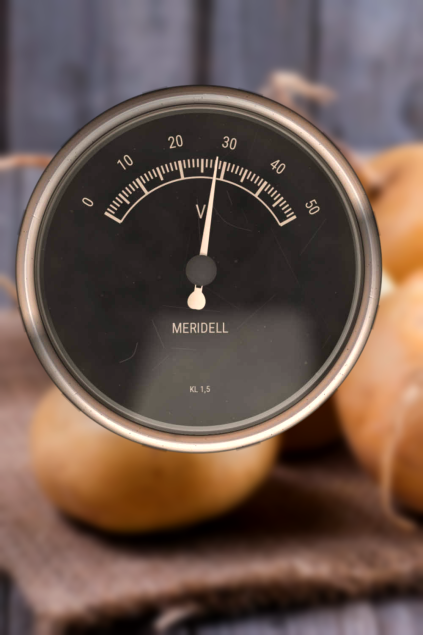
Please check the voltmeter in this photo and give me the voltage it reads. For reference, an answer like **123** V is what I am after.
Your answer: **28** V
